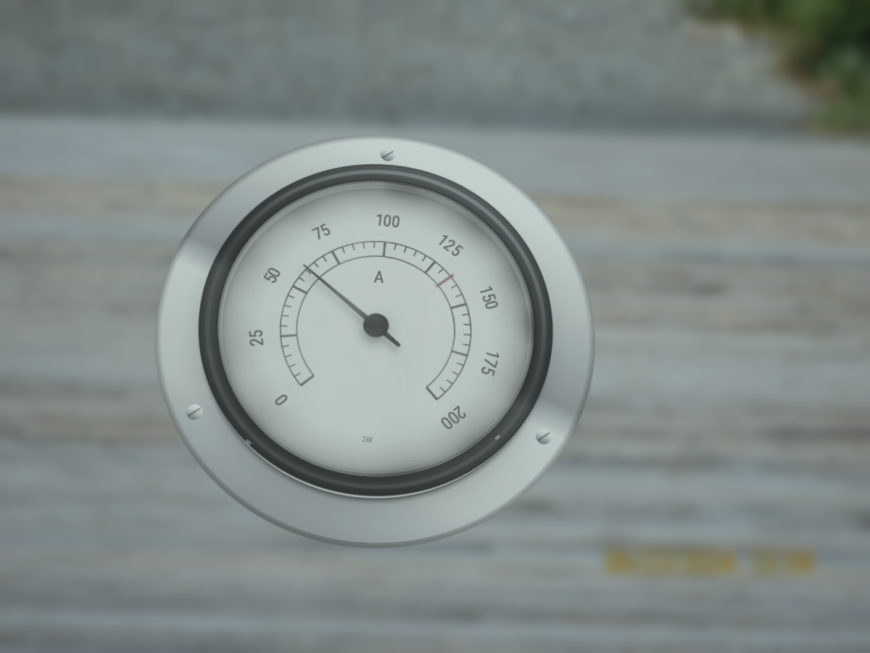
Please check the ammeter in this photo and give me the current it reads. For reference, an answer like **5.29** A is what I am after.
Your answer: **60** A
